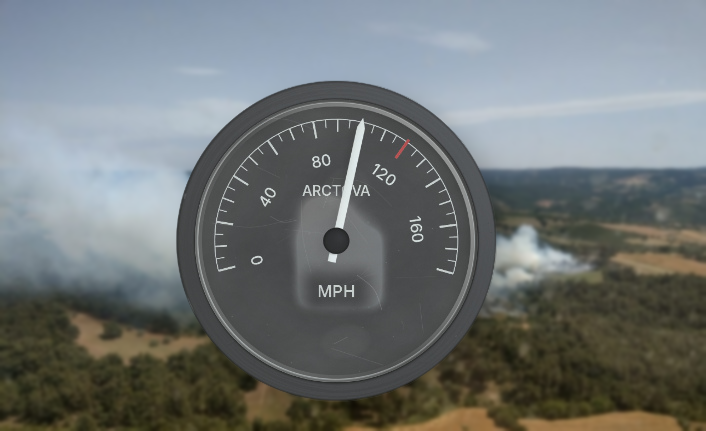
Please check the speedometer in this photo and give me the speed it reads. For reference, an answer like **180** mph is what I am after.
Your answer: **100** mph
